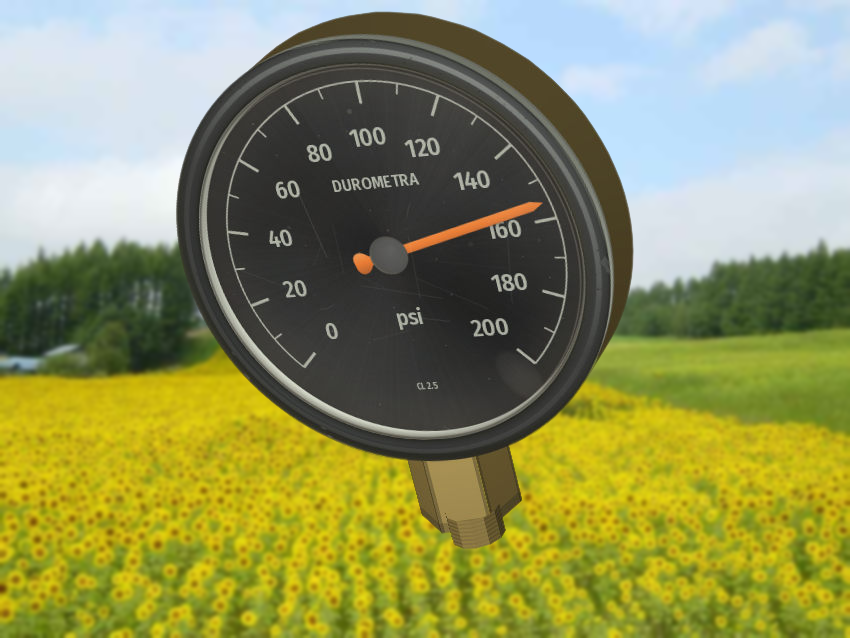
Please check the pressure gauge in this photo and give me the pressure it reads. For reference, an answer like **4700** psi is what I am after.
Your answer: **155** psi
